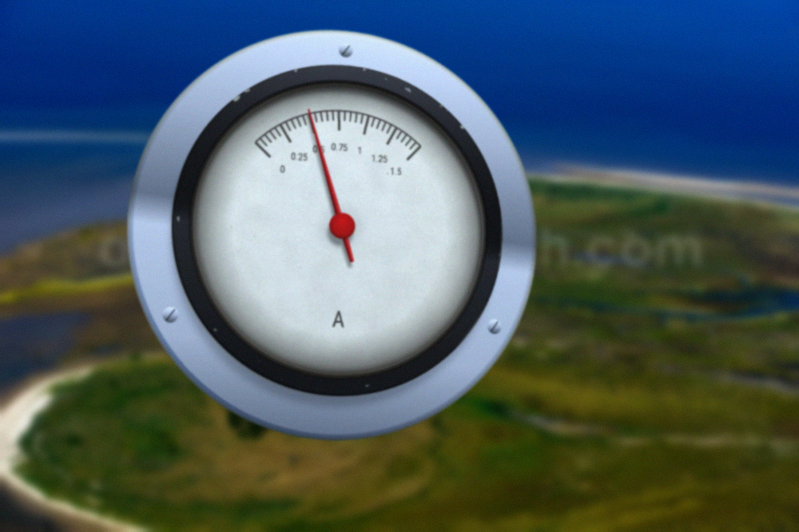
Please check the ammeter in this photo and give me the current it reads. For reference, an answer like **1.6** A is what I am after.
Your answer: **0.5** A
